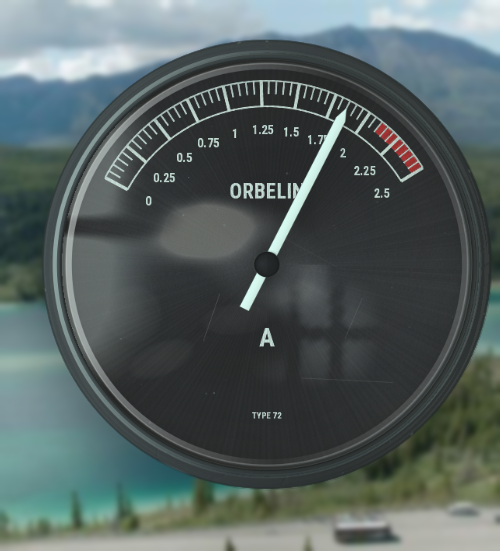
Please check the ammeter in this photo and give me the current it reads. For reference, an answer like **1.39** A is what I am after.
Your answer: **1.85** A
